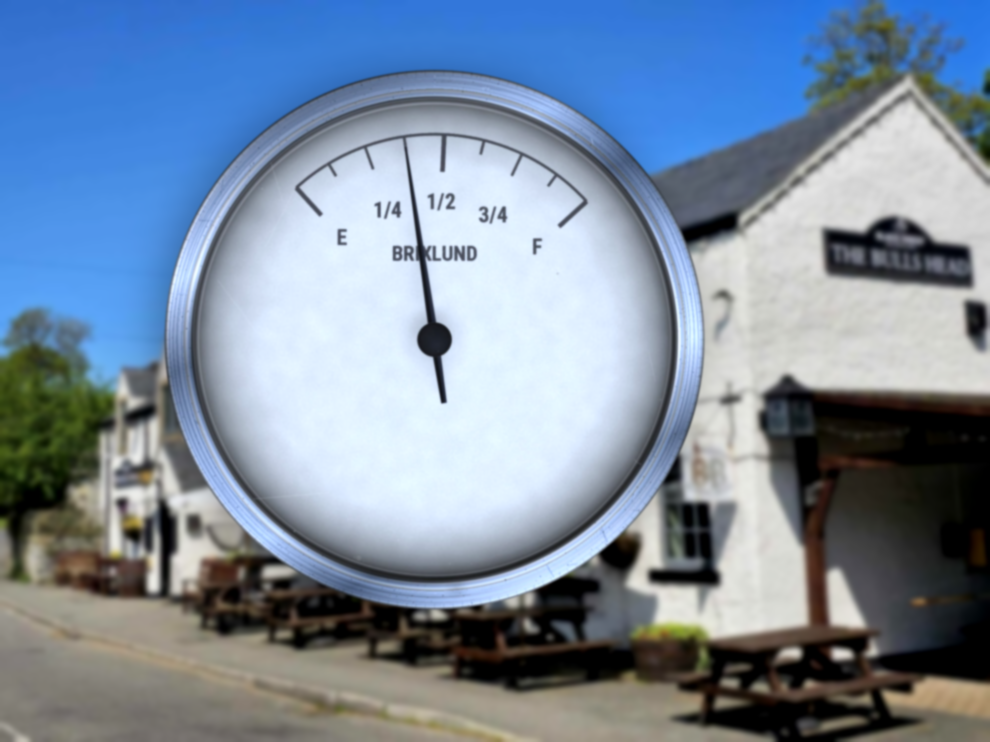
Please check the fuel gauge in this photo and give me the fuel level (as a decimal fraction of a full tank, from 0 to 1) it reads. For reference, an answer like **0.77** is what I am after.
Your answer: **0.375**
